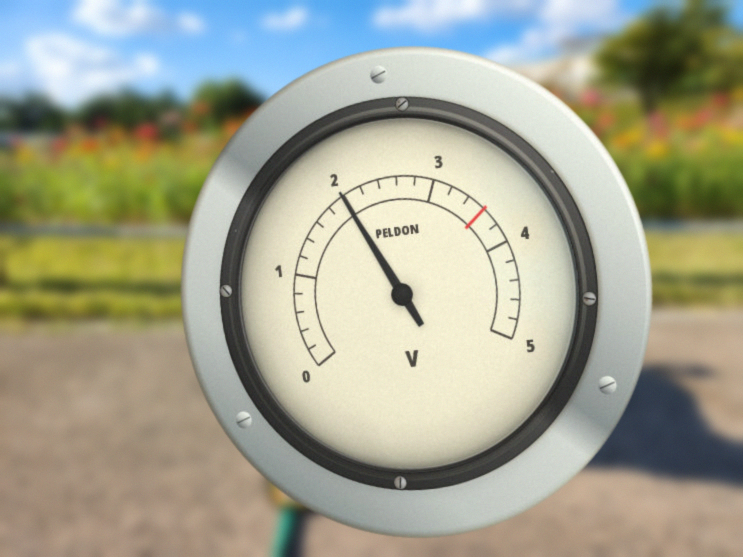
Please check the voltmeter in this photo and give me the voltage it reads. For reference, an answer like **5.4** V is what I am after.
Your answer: **2** V
